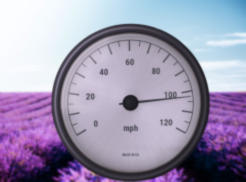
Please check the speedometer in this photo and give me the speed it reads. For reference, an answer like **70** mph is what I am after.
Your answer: **102.5** mph
